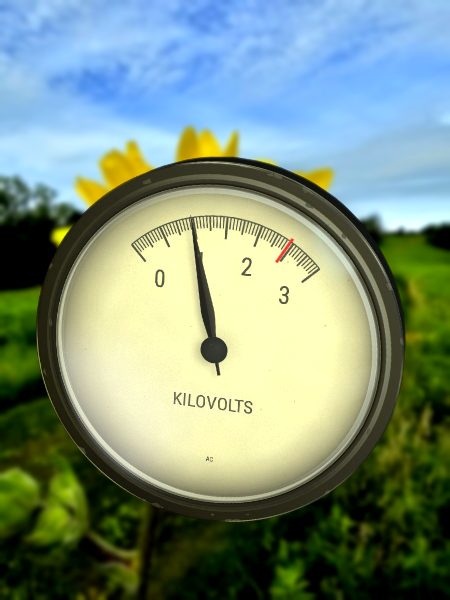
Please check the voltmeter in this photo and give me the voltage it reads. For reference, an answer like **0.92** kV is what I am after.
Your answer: **1** kV
